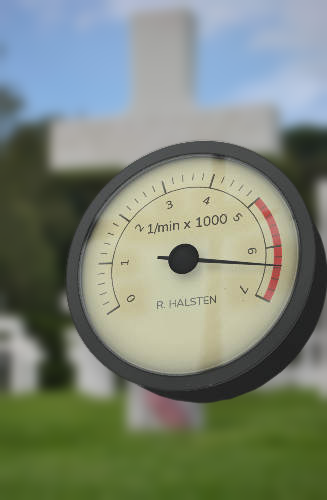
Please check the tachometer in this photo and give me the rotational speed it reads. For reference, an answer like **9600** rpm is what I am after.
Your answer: **6400** rpm
